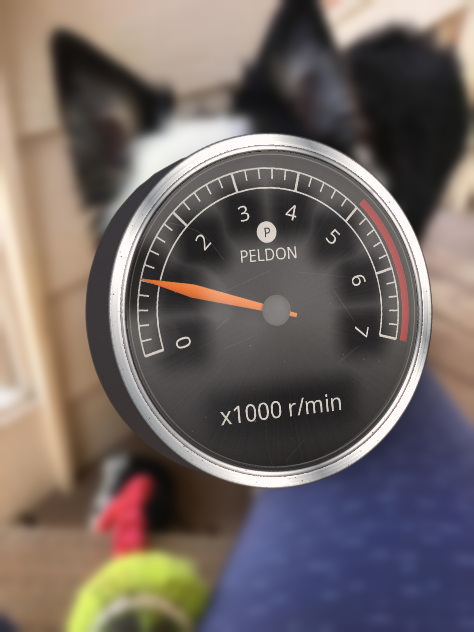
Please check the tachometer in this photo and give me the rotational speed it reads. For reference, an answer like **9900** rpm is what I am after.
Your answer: **1000** rpm
